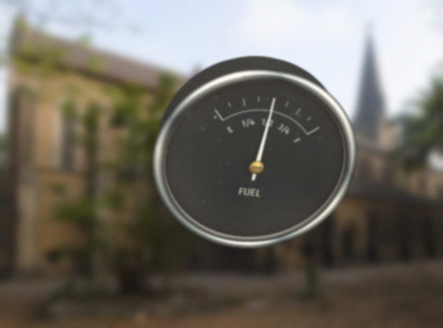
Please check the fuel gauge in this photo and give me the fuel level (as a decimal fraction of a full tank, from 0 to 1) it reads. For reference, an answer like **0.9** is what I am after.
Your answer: **0.5**
